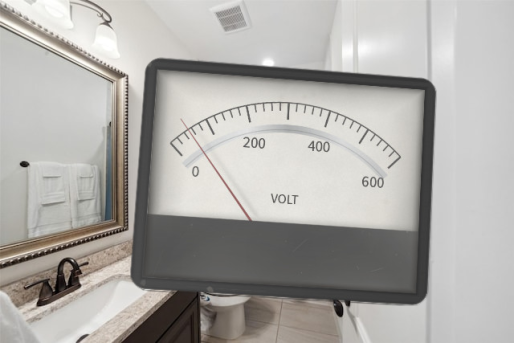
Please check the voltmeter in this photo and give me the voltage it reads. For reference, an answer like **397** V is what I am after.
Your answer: **50** V
